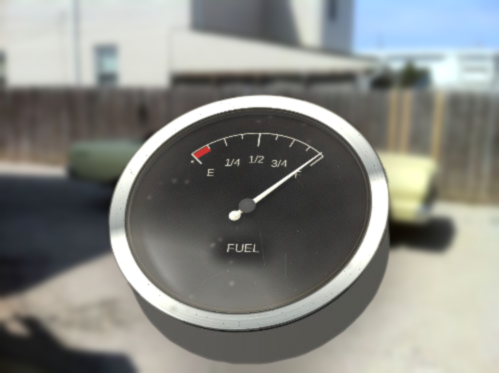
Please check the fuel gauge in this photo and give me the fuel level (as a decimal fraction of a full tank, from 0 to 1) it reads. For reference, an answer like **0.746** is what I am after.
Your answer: **1**
